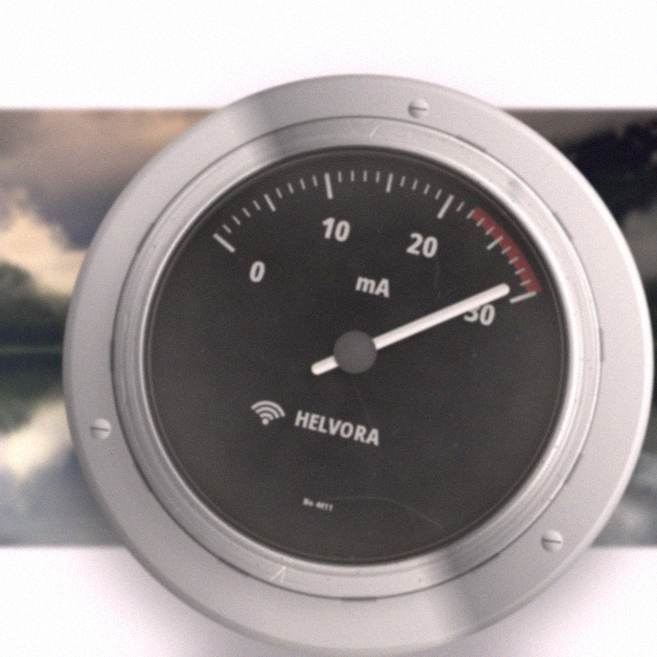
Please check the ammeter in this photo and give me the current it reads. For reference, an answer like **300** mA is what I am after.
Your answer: **29** mA
